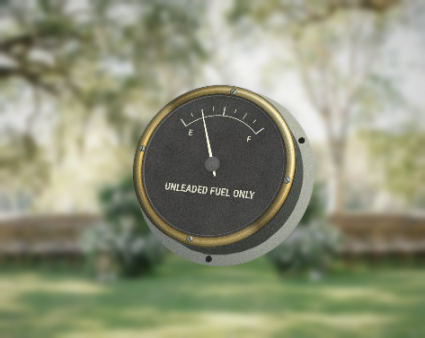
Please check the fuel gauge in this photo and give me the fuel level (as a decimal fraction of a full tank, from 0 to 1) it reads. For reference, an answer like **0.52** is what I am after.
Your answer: **0.25**
